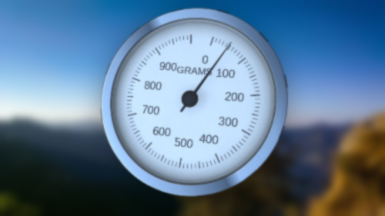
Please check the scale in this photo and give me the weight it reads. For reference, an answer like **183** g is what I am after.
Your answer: **50** g
